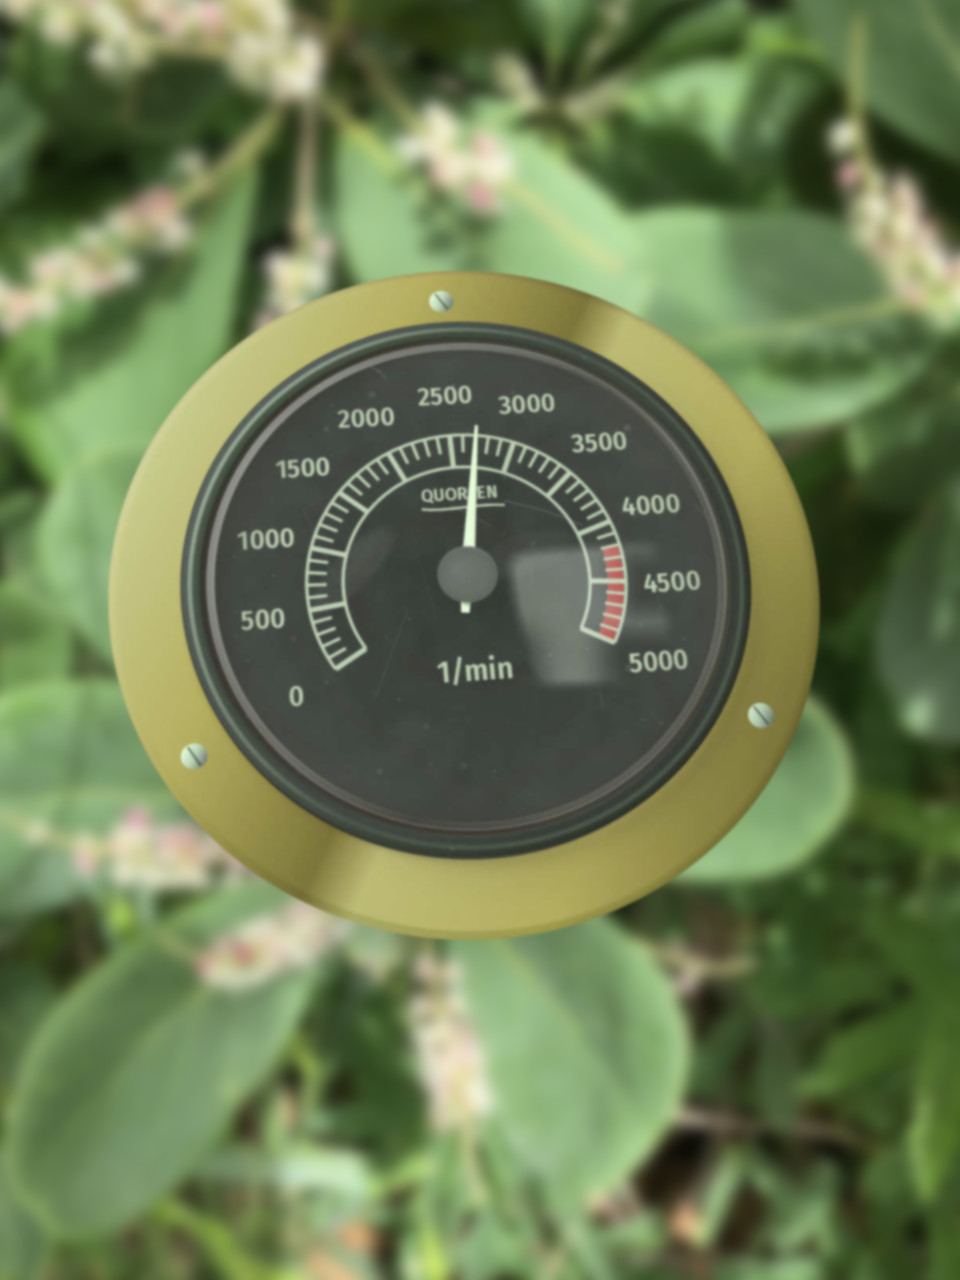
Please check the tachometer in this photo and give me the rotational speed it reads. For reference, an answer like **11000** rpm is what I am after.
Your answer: **2700** rpm
